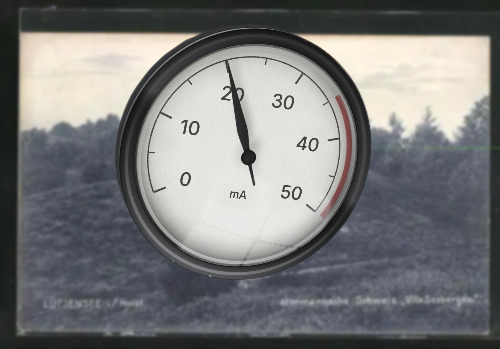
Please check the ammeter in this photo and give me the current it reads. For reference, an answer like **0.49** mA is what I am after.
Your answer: **20** mA
